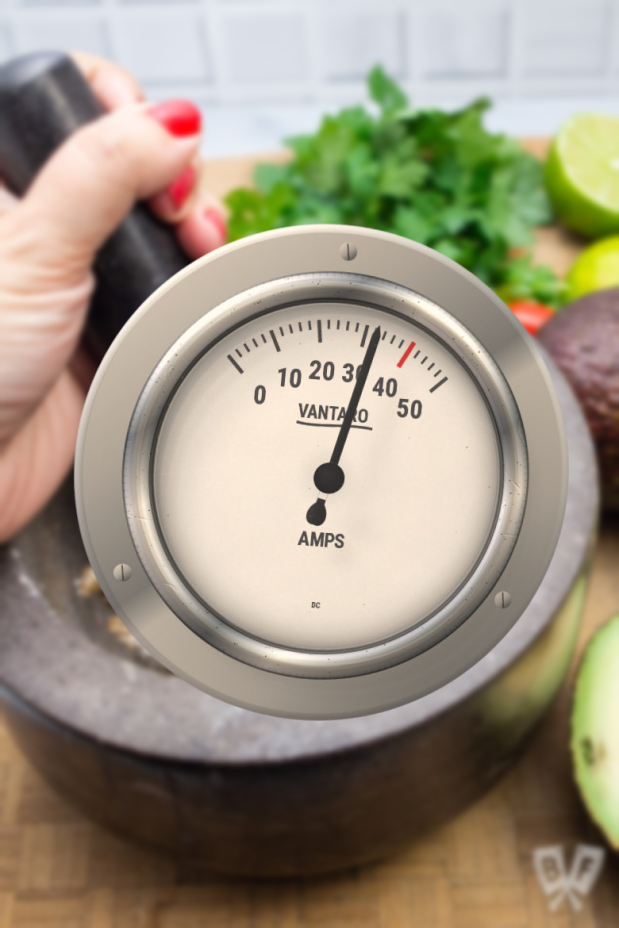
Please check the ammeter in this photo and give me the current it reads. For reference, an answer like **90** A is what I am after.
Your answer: **32** A
